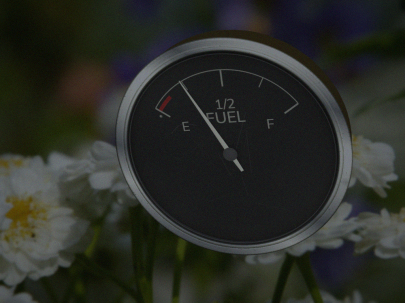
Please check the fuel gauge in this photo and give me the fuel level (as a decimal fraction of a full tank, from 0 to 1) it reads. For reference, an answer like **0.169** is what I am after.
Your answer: **0.25**
